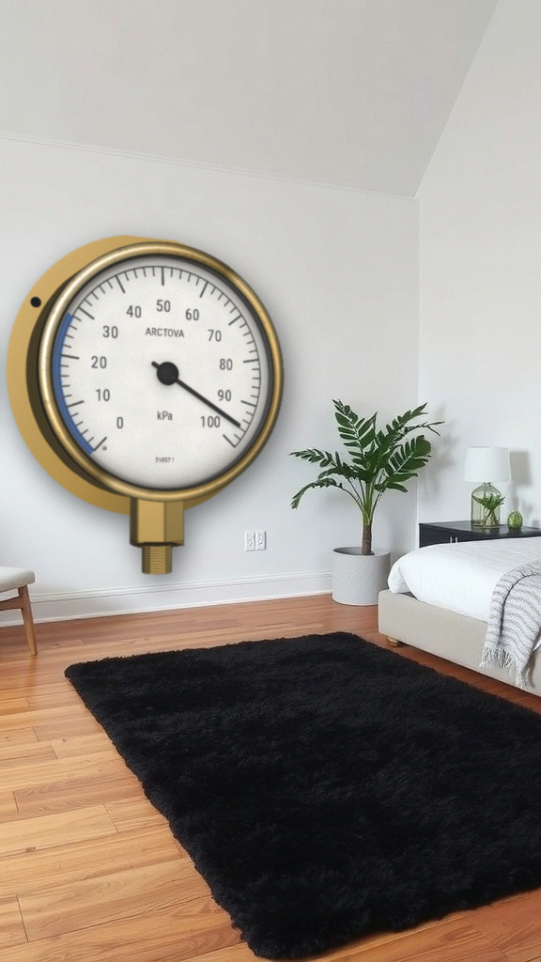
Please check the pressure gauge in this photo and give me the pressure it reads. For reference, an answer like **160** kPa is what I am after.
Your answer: **96** kPa
